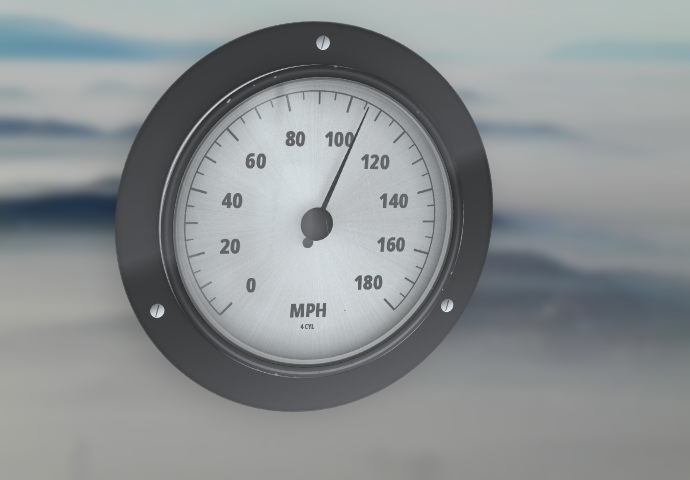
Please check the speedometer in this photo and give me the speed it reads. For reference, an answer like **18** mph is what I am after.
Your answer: **105** mph
